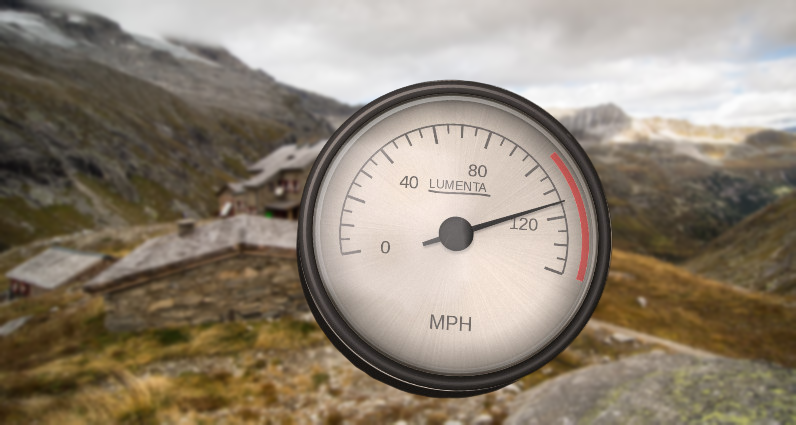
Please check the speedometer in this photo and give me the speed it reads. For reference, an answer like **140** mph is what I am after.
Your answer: **115** mph
